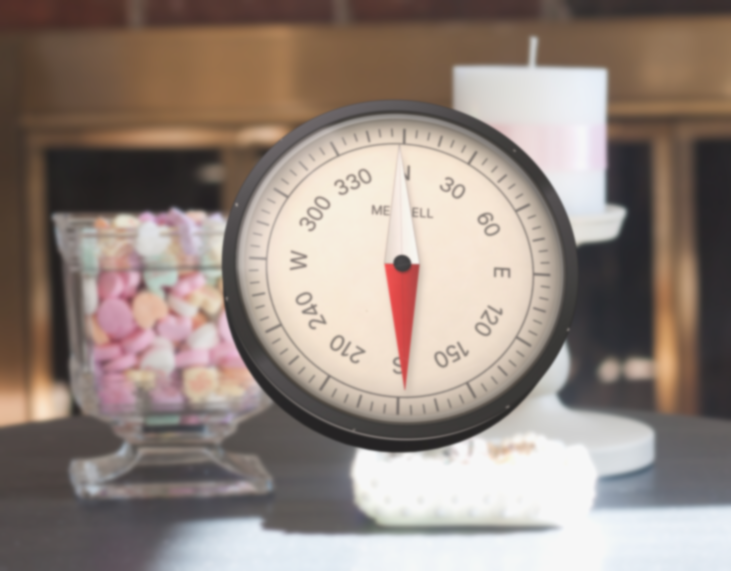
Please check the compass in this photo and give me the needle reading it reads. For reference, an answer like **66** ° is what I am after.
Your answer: **177.5** °
